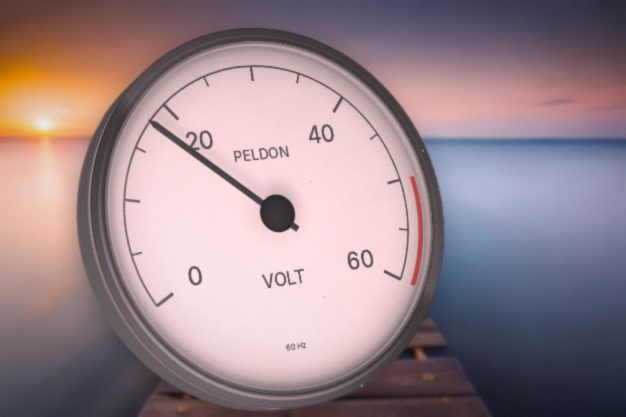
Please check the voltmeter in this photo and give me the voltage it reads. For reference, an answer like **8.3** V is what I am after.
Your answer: **17.5** V
